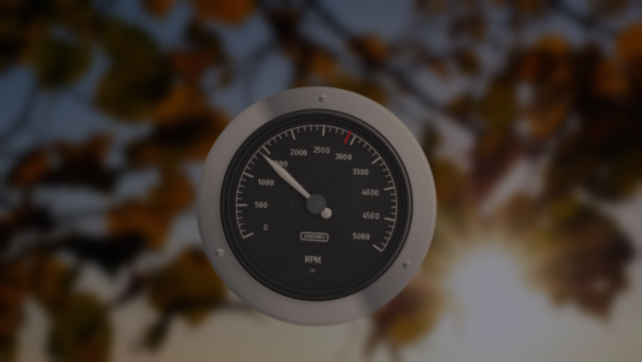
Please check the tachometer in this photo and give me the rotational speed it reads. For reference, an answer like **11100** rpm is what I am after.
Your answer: **1400** rpm
